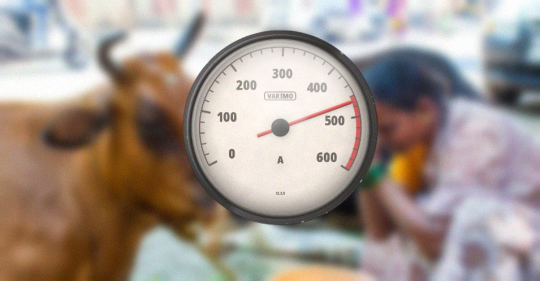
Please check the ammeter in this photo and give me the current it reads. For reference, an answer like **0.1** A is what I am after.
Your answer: **470** A
